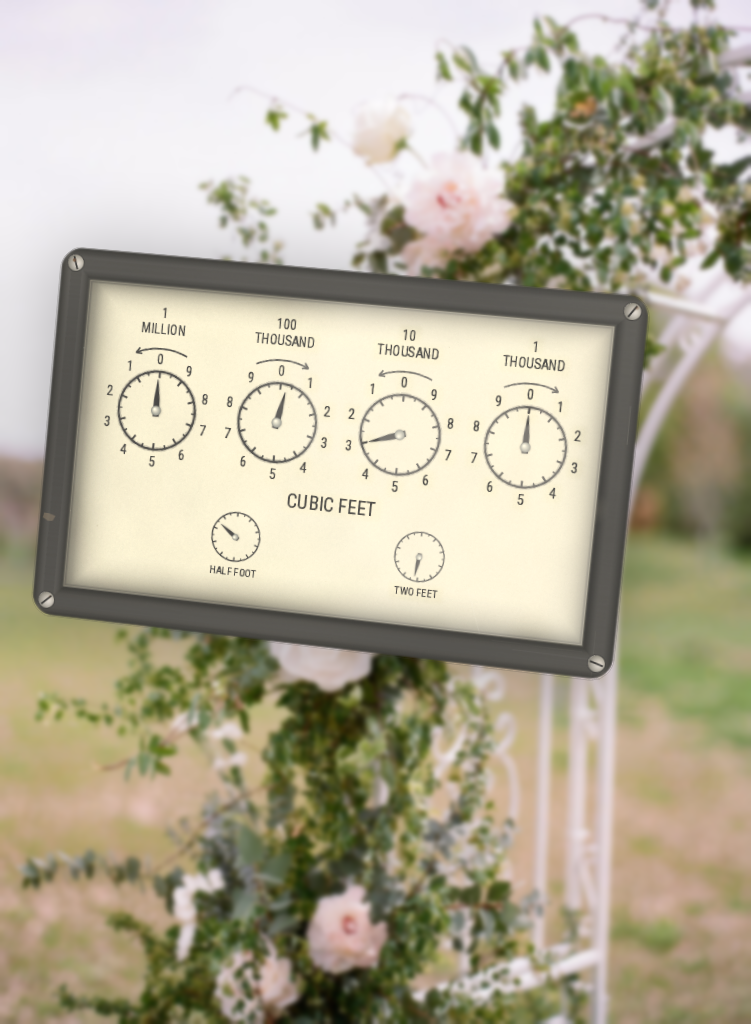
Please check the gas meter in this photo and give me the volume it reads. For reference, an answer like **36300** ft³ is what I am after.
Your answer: **3000** ft³
